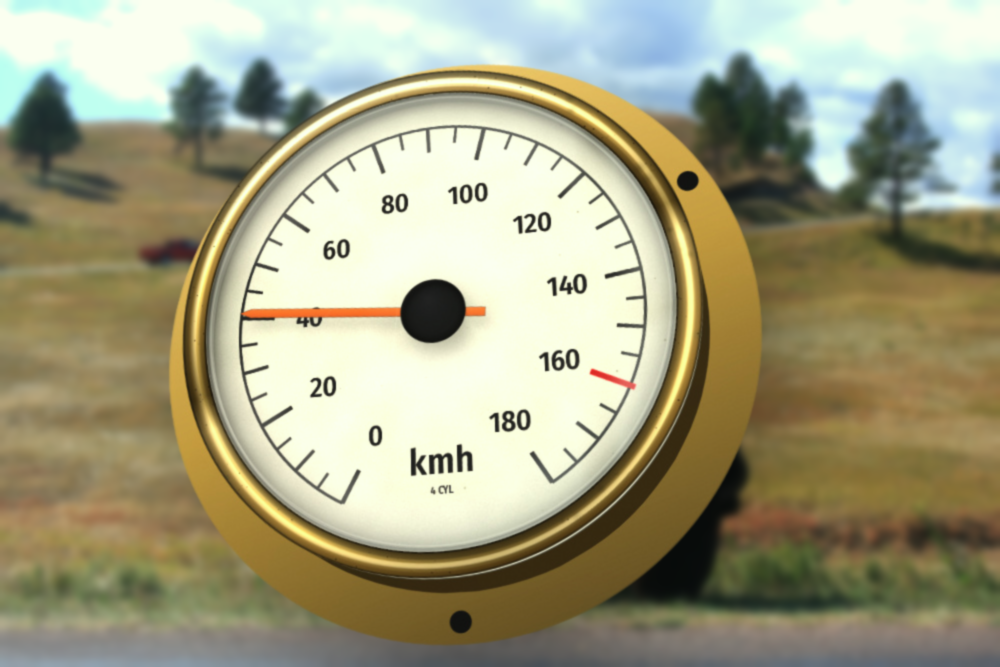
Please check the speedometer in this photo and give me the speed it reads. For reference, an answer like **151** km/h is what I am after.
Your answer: **40** km/h
